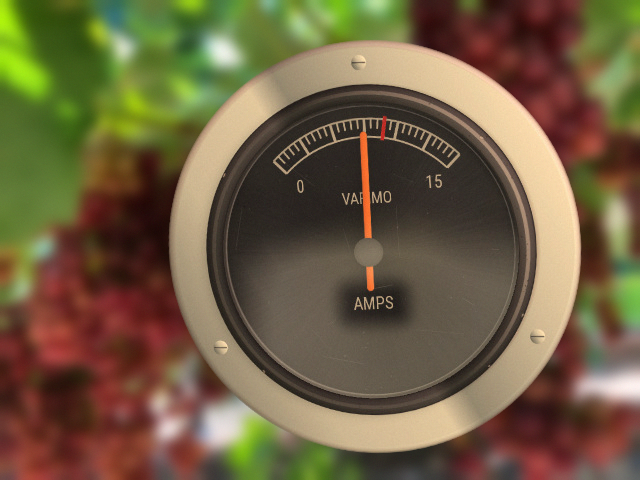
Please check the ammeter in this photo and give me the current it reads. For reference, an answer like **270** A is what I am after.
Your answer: **7.5** A
